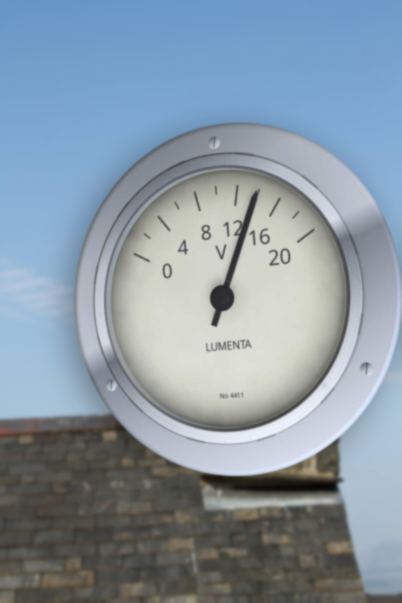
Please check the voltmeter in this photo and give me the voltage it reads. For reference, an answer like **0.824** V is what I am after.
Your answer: **14** V
